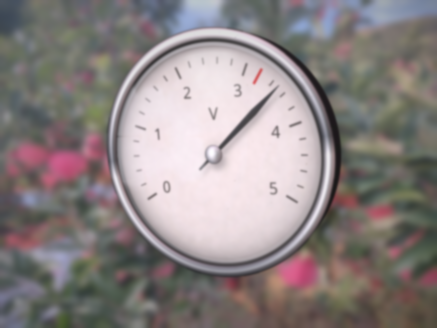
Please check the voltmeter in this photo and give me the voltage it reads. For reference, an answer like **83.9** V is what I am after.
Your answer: **3.5** V
